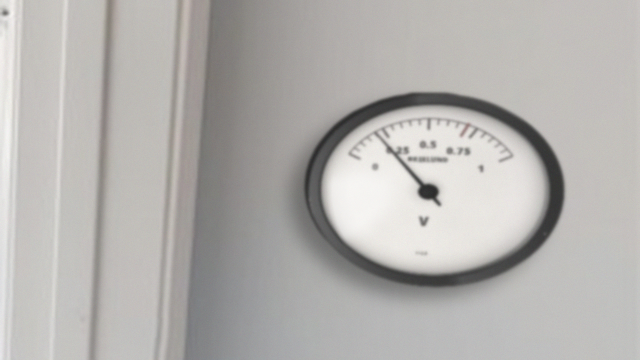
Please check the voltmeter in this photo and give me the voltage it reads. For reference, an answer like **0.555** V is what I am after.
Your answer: **0.2** V
